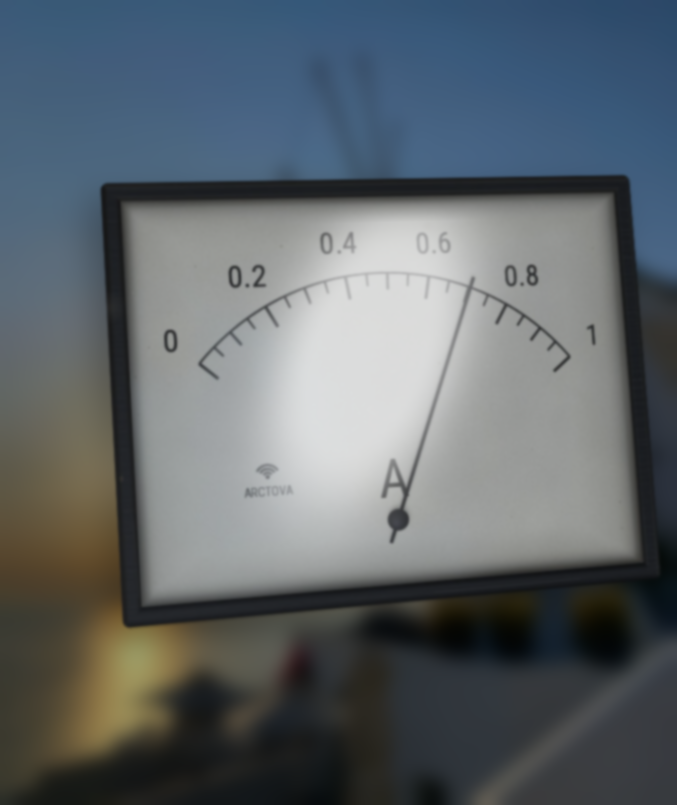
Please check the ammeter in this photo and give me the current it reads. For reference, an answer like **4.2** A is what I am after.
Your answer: **0.7** A
